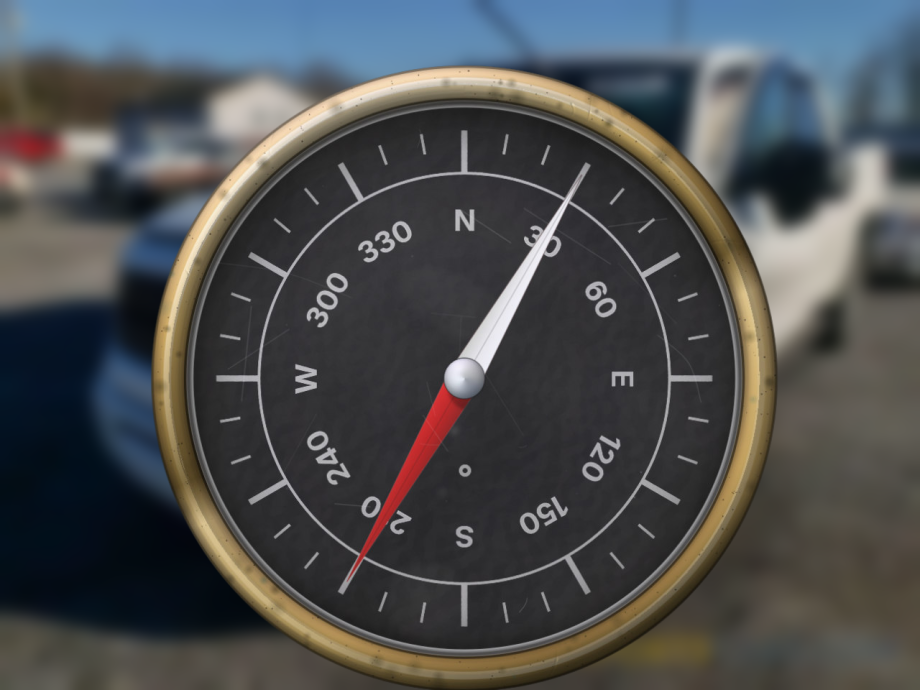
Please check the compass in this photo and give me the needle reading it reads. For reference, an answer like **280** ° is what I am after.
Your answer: **210** °
